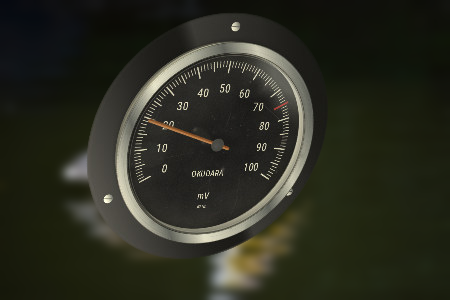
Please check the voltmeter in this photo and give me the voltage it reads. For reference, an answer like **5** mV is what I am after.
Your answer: **20** mV
